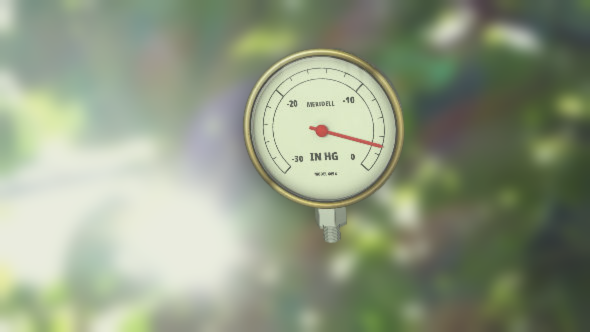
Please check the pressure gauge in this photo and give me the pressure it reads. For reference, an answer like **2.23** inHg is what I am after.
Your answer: **-3** inHg
